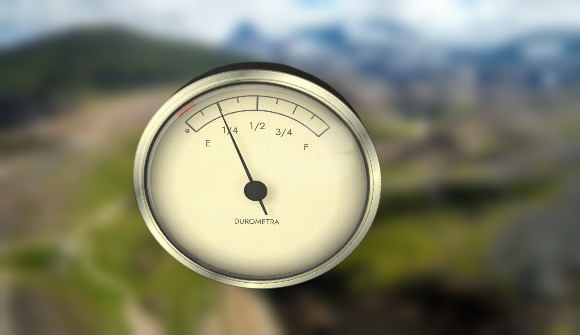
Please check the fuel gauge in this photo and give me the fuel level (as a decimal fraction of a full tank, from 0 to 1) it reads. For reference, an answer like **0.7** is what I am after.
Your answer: **0.25**
